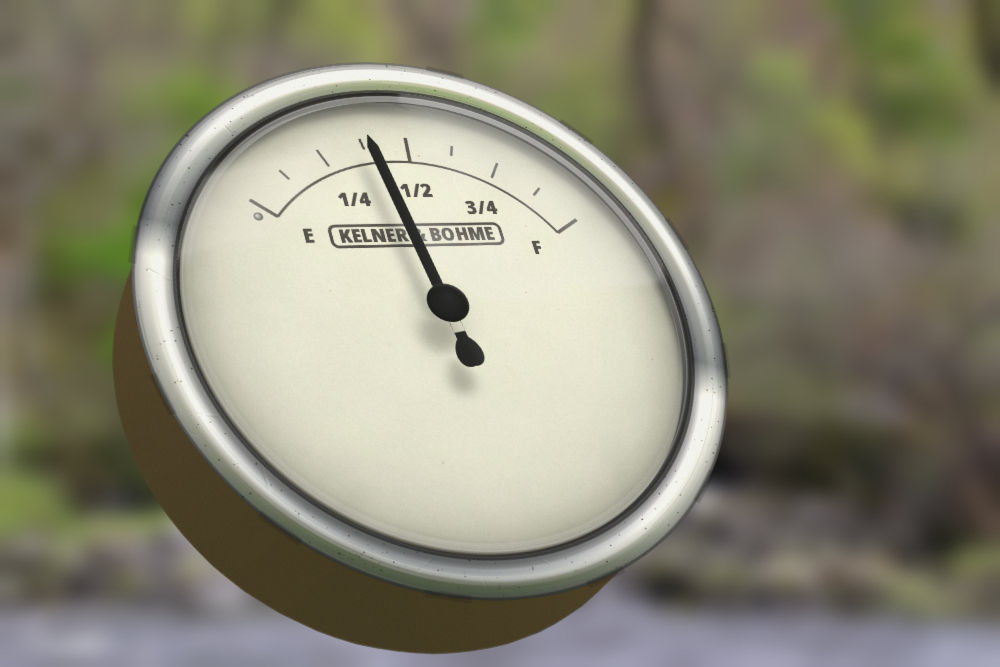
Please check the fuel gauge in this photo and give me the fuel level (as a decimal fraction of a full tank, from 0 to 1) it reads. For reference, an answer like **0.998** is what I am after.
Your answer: **0.375**
